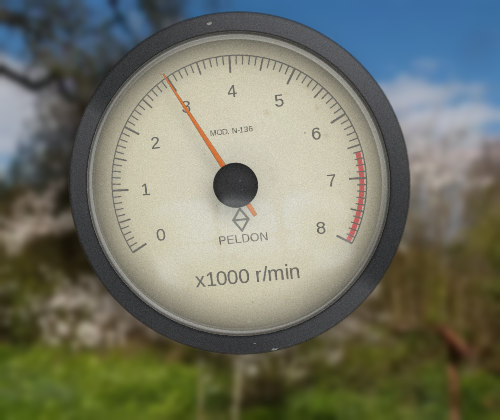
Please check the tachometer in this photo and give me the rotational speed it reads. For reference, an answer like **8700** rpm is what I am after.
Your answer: **3000** rpm
